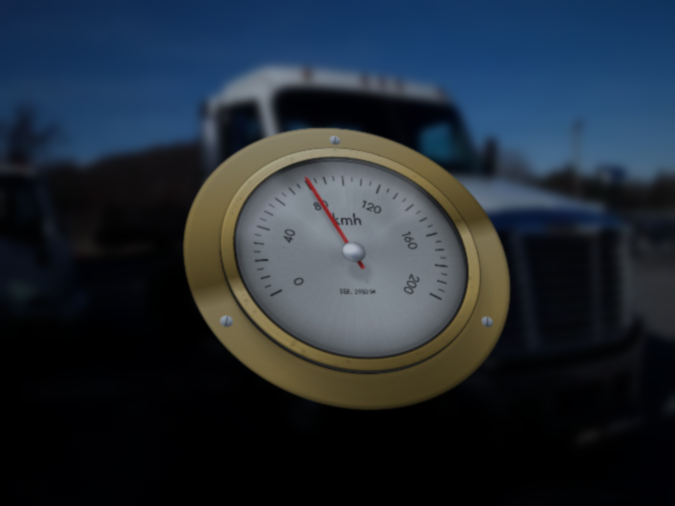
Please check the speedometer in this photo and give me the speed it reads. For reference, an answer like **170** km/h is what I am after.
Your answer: **80** km/h
